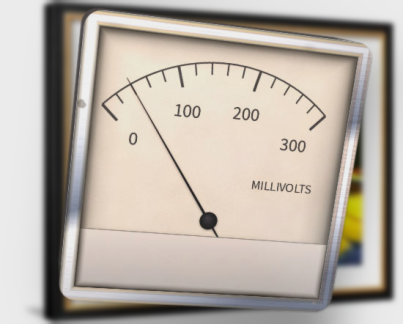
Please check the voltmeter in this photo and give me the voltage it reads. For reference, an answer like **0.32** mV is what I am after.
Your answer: **40** mV
